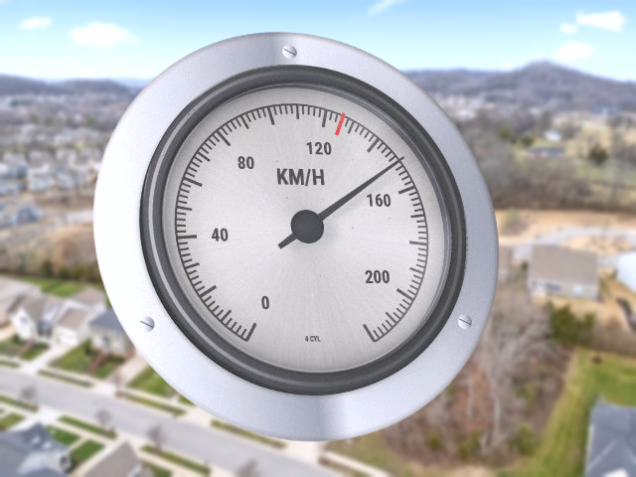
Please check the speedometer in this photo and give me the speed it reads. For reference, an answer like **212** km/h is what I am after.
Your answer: **150** km/h
